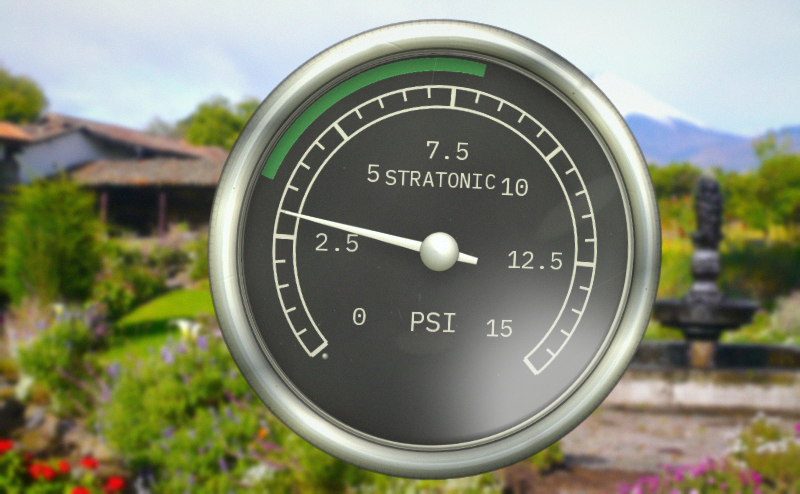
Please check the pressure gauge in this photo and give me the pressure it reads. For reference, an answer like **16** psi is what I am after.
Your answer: **3** psi
